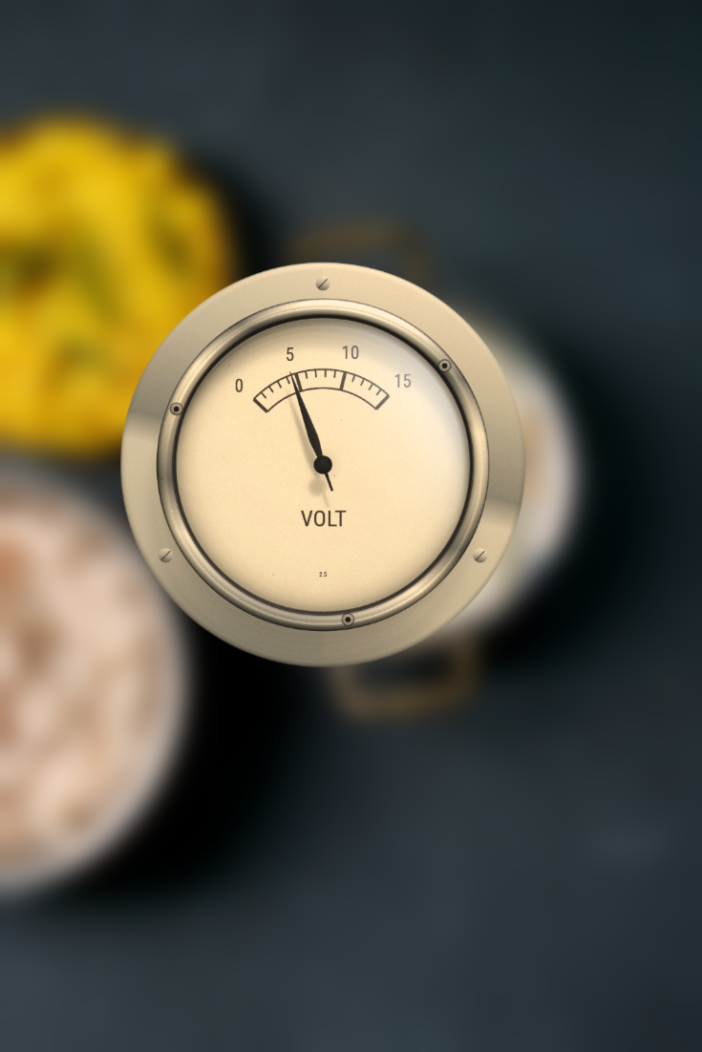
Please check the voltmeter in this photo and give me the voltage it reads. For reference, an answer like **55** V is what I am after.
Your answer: **4.5** V
